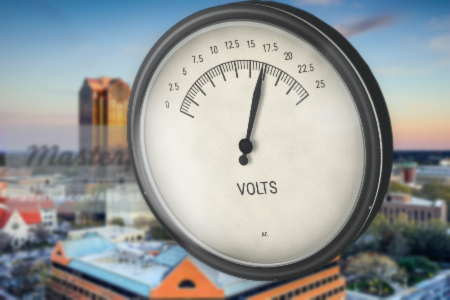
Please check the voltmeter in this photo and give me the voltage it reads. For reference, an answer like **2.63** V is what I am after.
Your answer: **17.5** V
